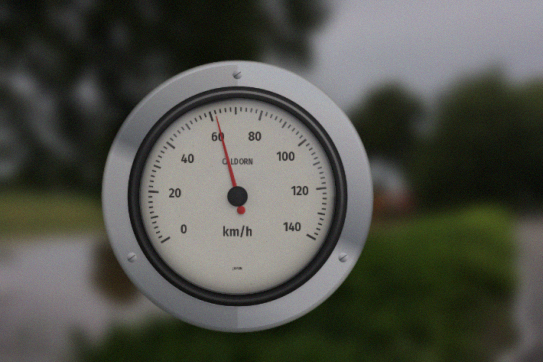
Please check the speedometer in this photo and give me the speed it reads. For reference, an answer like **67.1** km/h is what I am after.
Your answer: **62** km/h
